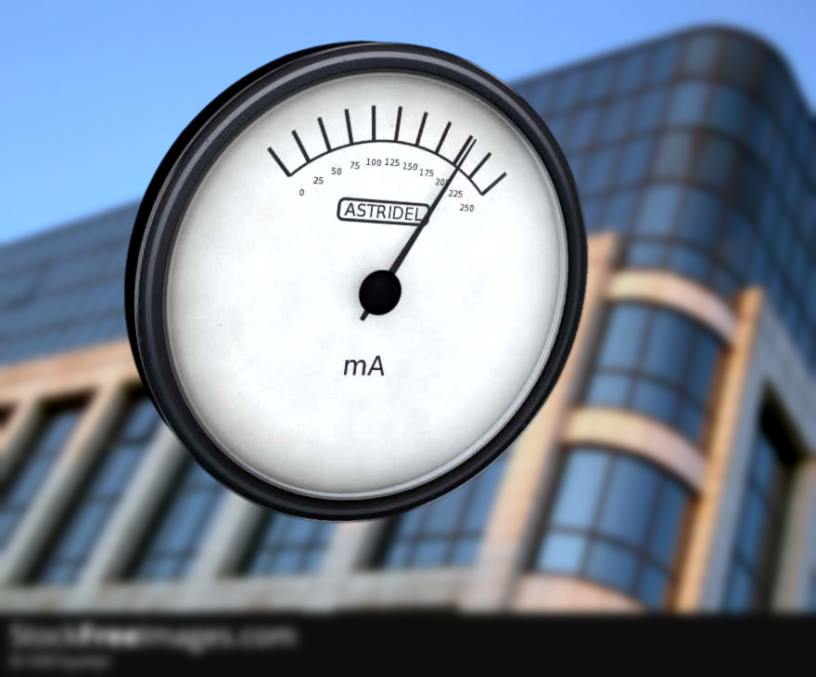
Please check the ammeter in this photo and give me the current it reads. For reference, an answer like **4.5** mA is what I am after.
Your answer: **200** mA
